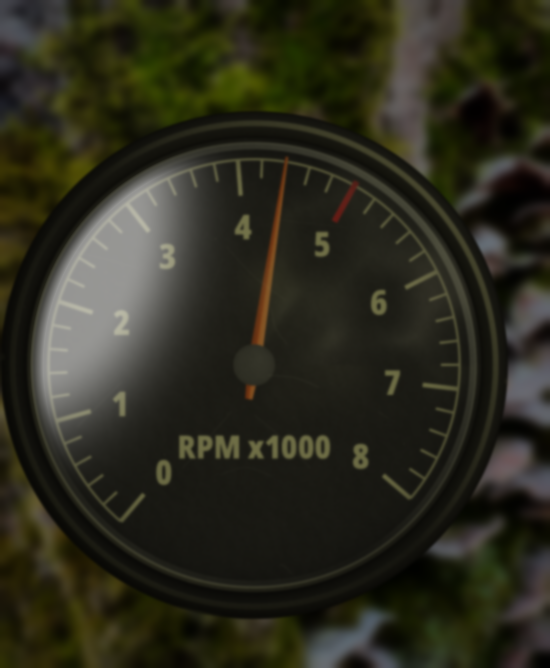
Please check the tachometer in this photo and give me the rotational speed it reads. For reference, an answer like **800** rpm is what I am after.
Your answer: **4400** rpm
